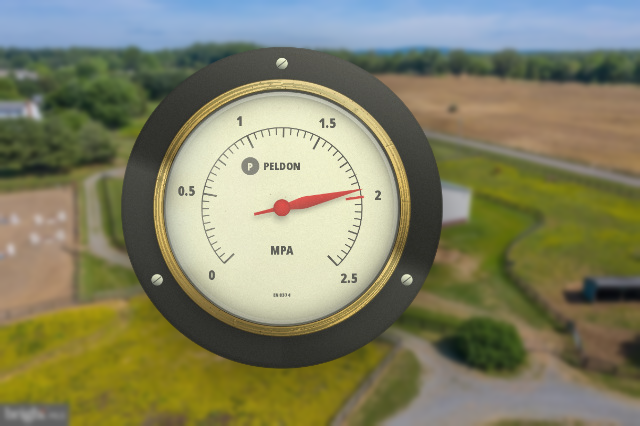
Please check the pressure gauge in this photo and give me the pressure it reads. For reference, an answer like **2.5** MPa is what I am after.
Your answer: **1.95** MPa
